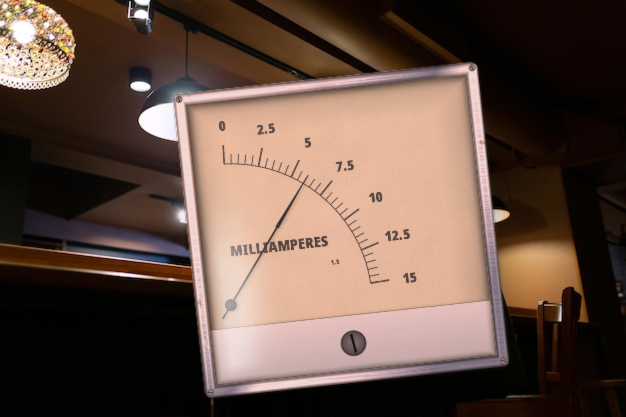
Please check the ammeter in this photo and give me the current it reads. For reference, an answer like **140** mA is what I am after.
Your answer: **6** mA
